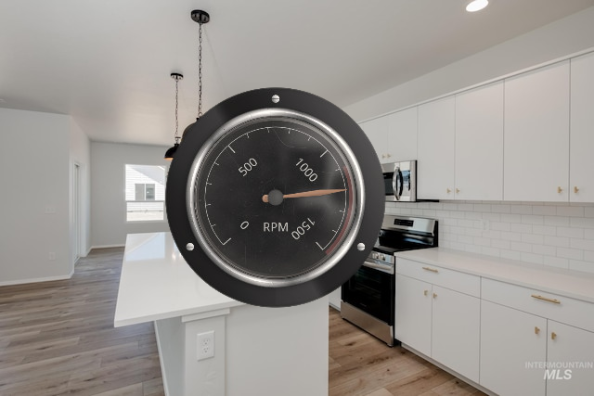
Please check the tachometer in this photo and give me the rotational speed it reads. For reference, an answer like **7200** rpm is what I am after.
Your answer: **1200** rpm
